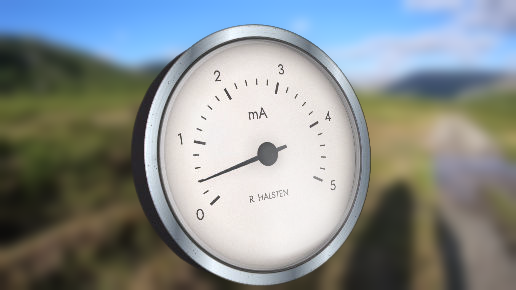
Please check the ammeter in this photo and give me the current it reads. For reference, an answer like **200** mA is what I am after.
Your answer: **0.4** mA
